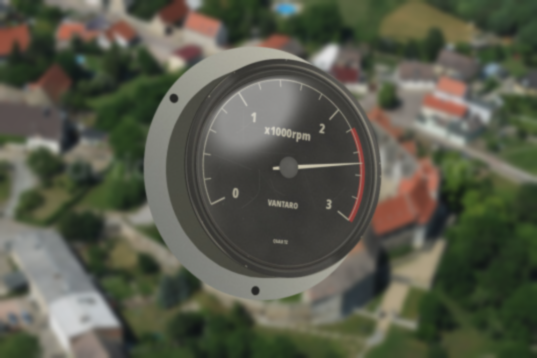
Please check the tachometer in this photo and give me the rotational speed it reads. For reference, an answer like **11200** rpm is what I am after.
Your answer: **2500** rpm
